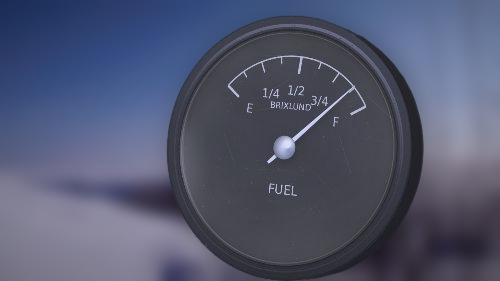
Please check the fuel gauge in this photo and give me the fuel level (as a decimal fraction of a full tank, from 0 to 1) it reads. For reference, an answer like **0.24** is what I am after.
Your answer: **0.875**
